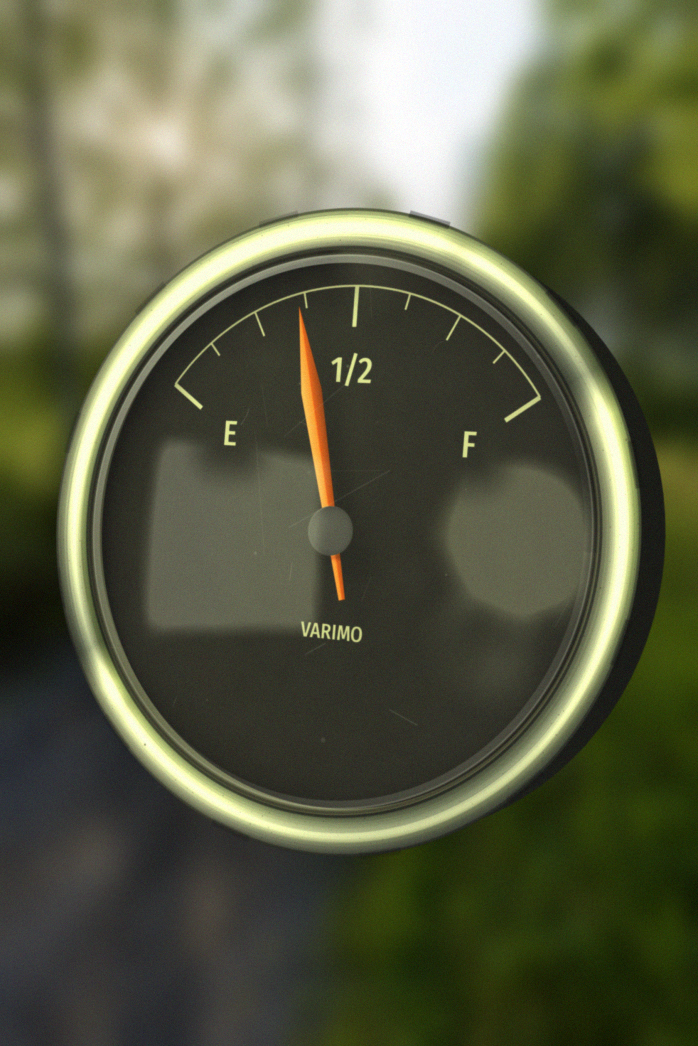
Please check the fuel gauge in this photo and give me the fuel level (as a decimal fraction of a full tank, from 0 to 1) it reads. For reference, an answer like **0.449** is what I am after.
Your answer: **0.375**
